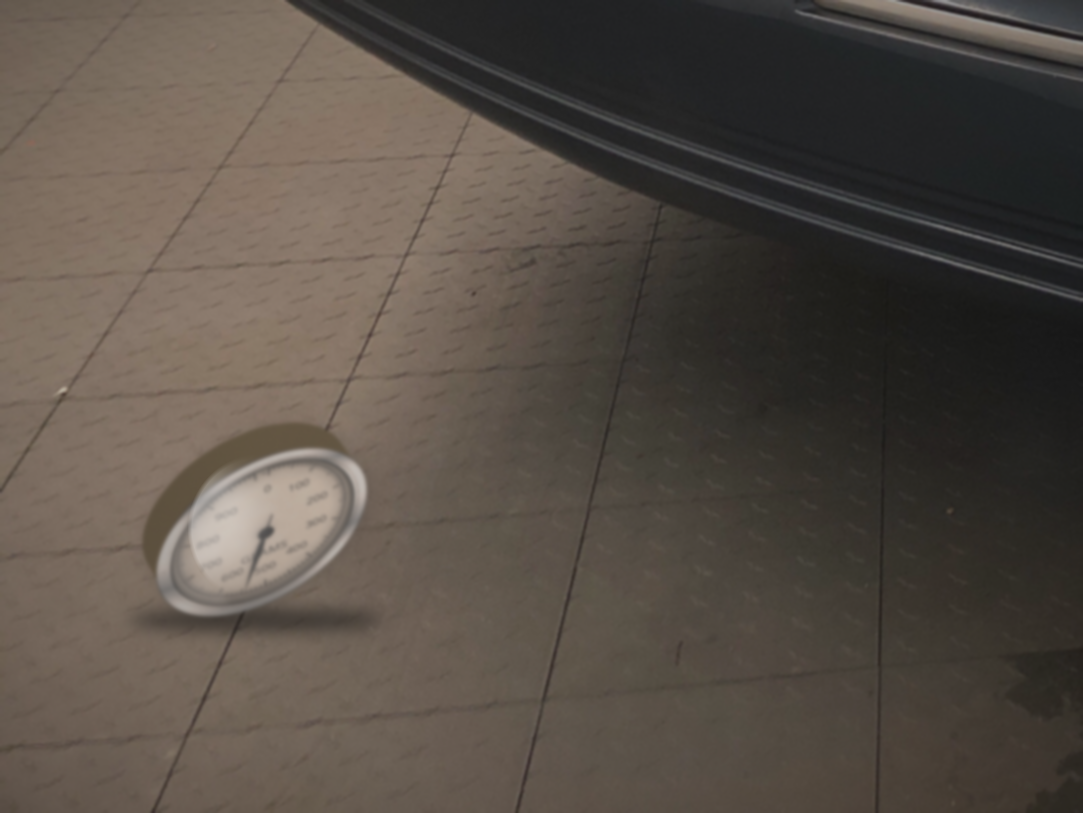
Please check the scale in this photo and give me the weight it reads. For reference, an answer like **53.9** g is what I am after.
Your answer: **550** g
